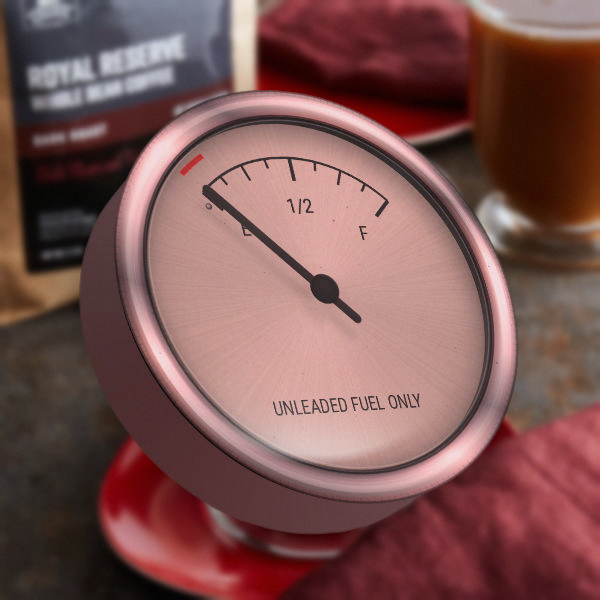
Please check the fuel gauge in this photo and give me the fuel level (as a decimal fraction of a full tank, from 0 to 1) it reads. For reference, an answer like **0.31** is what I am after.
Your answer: **0**
